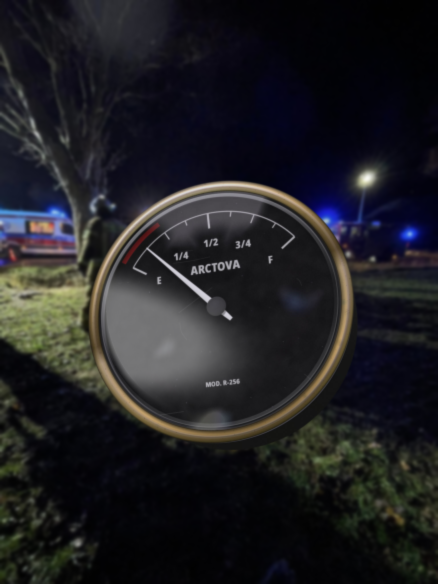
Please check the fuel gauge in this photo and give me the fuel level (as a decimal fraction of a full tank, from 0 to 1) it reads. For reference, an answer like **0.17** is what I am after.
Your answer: **0.125**
